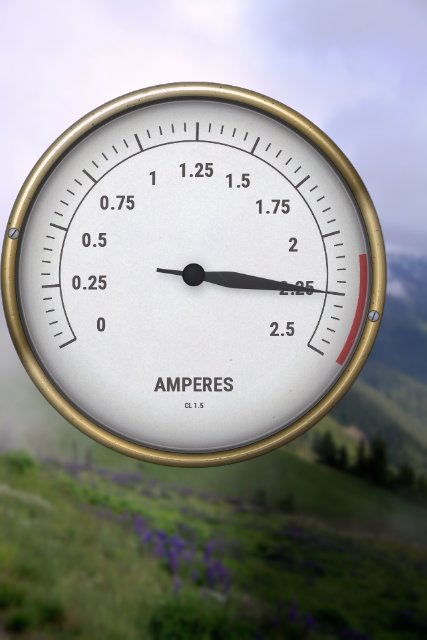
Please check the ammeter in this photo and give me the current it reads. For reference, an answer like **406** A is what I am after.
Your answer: **2.25** A
